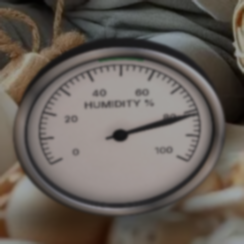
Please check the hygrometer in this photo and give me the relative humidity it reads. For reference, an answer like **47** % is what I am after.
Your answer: **80** %
